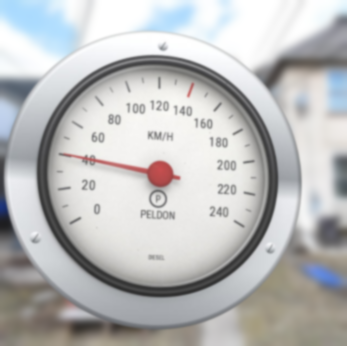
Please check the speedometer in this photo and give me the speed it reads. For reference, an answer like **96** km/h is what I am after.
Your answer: **40** km/h
